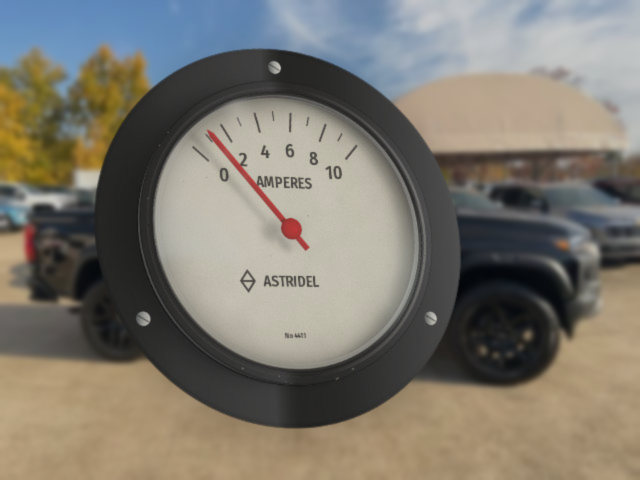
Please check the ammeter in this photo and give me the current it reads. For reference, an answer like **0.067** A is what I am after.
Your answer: **1** A
